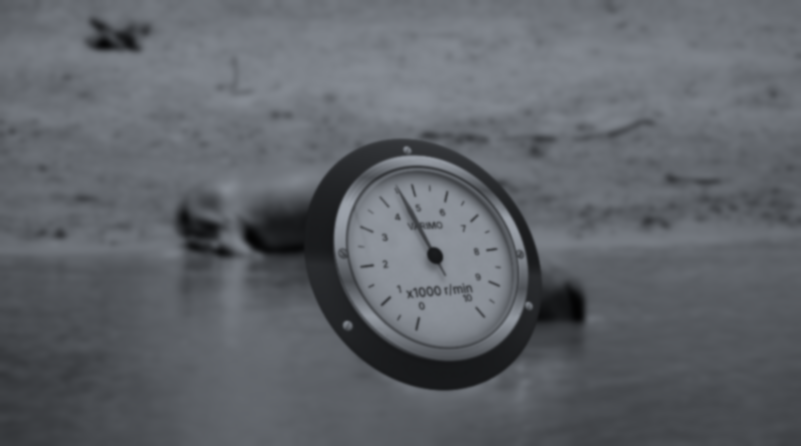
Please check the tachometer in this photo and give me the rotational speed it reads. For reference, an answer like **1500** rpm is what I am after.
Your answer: **4500** rpm
